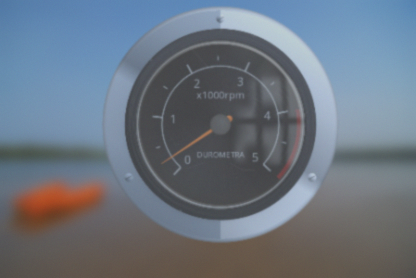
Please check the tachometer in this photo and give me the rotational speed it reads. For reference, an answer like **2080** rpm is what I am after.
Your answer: **250** rpm
